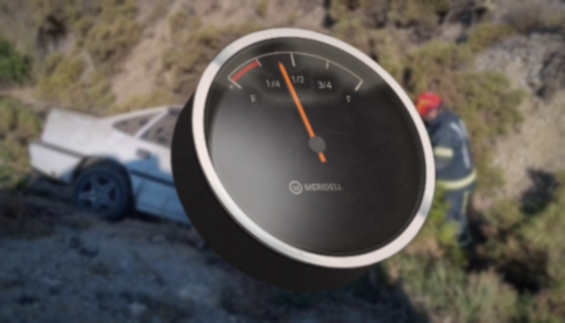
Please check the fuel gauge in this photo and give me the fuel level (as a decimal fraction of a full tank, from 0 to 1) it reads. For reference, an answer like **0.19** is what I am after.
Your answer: **0.375**
